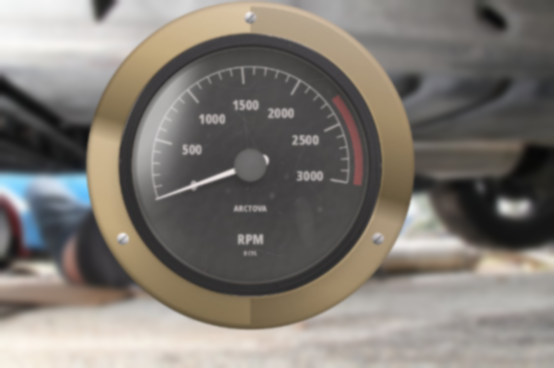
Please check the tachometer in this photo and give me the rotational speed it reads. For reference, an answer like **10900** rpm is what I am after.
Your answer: **0** rpm
